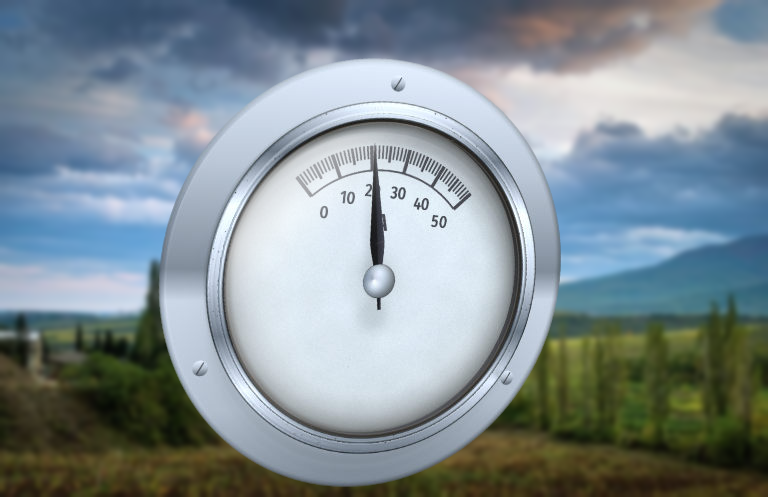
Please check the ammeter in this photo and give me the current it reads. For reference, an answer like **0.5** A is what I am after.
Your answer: **20** A
